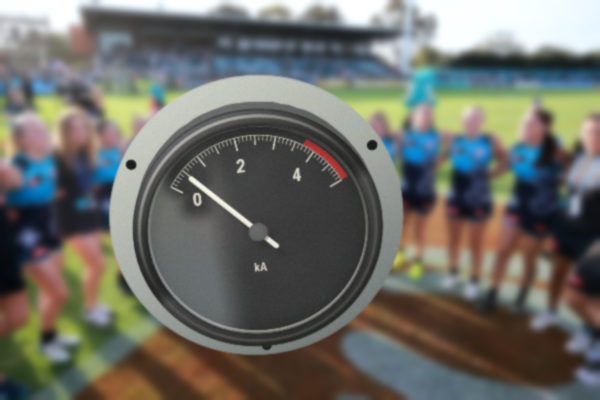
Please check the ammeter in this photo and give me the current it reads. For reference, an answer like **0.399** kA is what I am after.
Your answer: **0.5** kA
